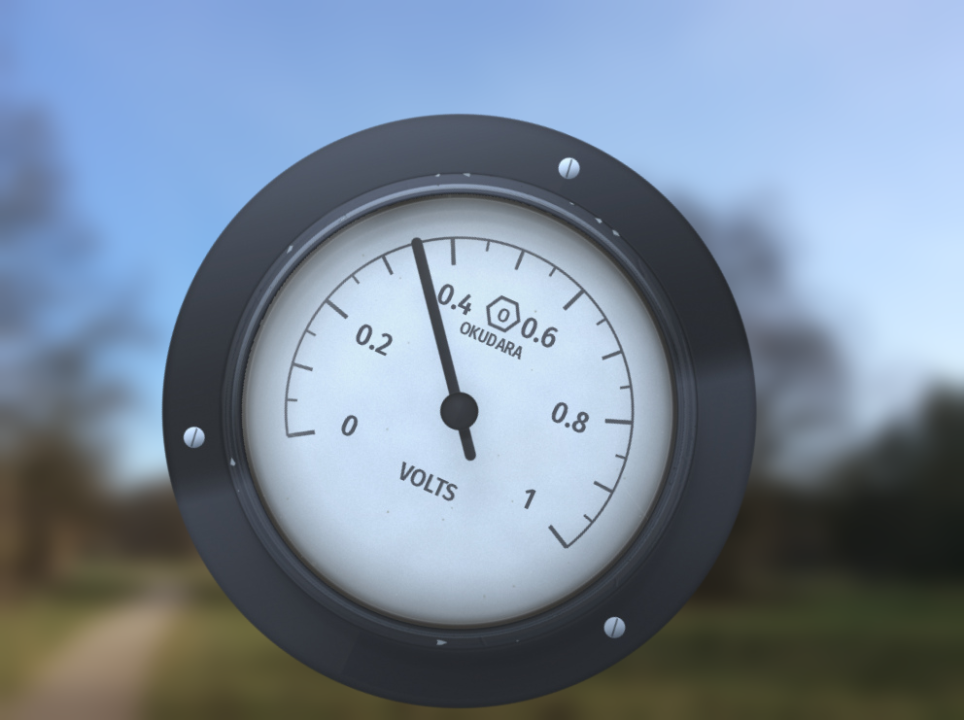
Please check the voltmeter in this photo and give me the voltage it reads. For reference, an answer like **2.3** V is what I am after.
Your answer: **0.35** V
